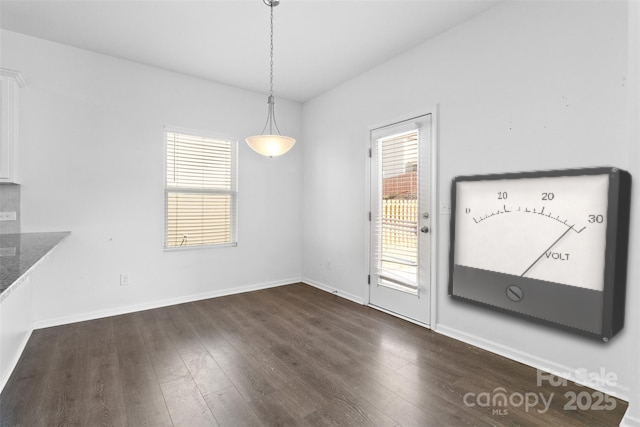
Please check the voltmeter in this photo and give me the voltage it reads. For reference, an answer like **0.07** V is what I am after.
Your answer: **28** V
